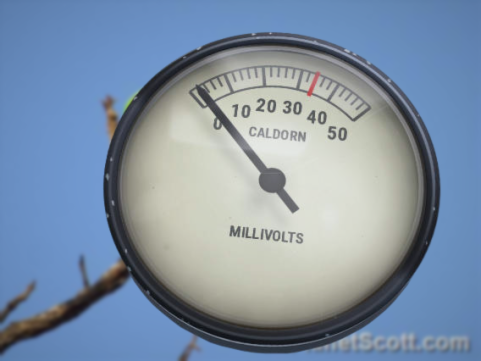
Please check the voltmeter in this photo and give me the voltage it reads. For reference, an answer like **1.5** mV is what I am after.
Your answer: **2** mV
